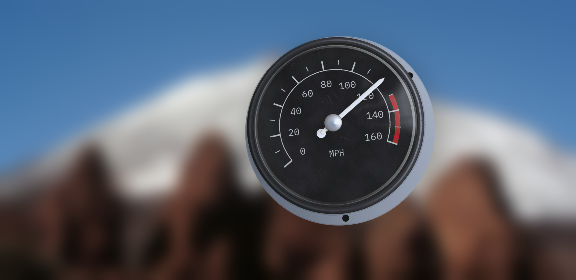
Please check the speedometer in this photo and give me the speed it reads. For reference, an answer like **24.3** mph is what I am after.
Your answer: **120** mph
